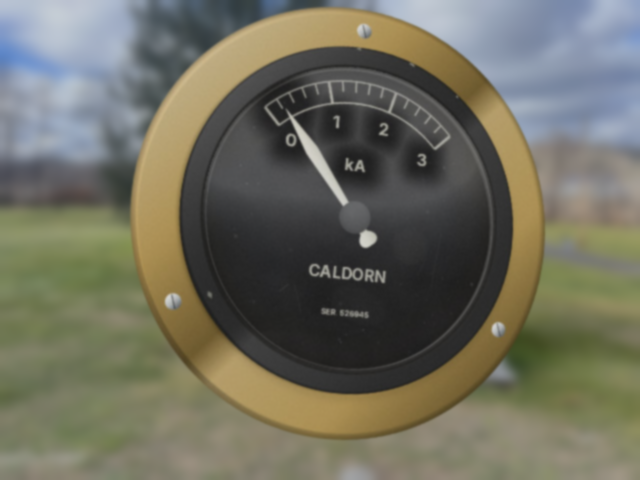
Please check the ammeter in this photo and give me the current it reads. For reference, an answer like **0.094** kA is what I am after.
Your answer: **0.2** kA
